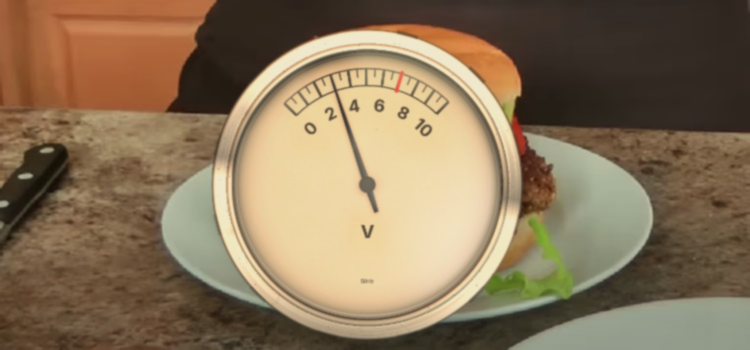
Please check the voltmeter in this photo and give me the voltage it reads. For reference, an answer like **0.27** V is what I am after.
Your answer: **3** V
